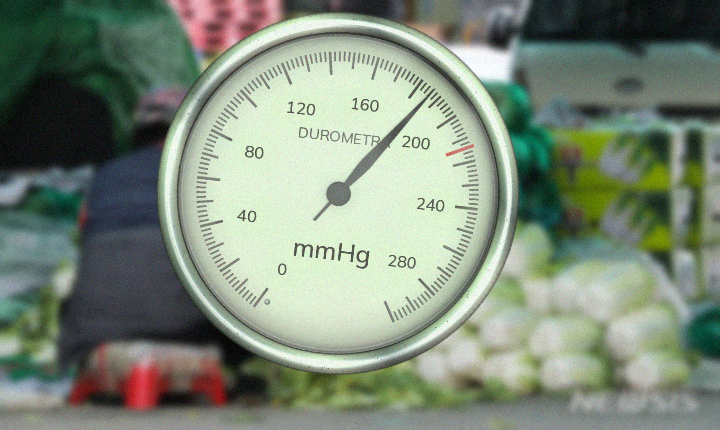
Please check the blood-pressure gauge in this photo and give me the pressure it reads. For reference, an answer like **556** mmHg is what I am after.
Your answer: **186** mmHg
